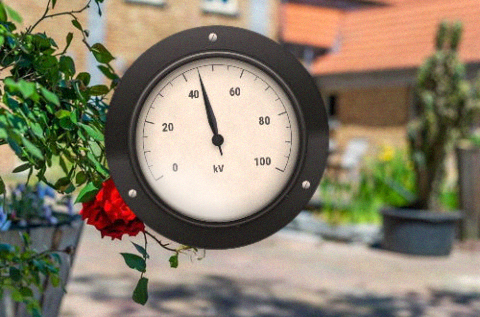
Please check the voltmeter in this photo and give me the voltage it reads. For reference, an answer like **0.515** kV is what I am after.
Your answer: **45** kV
